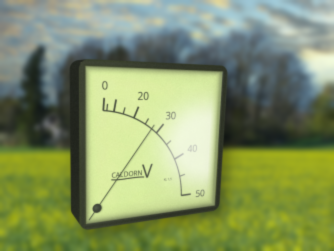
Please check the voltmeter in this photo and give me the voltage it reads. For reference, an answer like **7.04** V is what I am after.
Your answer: **27.5** V
